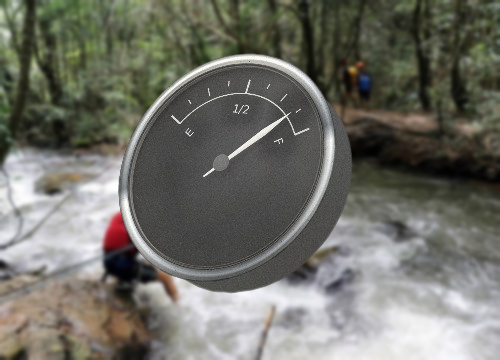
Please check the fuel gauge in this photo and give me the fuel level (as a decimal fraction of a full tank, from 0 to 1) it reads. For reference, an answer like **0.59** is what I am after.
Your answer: **0.875**
